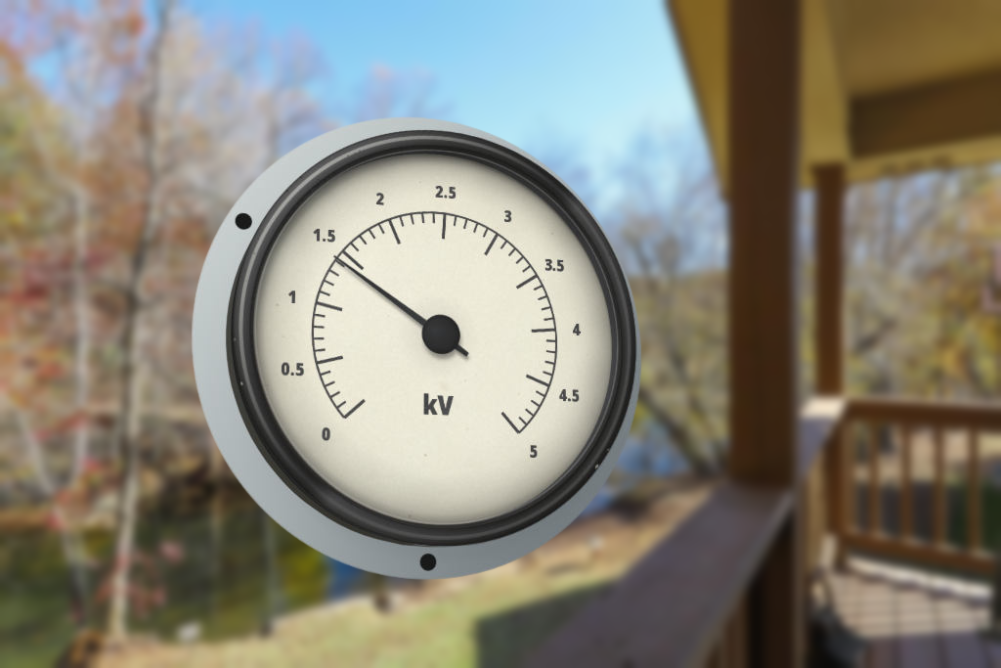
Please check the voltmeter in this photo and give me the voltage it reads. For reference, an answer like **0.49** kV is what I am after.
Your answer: **1.4** kV
